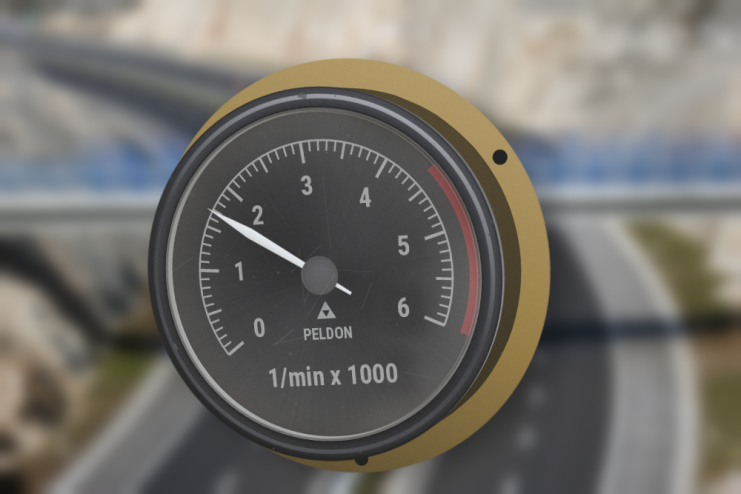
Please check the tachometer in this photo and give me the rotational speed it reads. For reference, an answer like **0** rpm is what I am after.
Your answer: **1700** rpm
